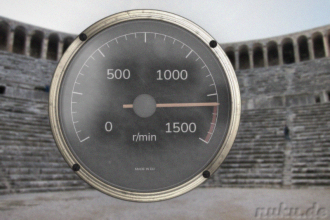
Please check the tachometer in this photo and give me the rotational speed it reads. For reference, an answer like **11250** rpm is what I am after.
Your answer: **1300** rpm
